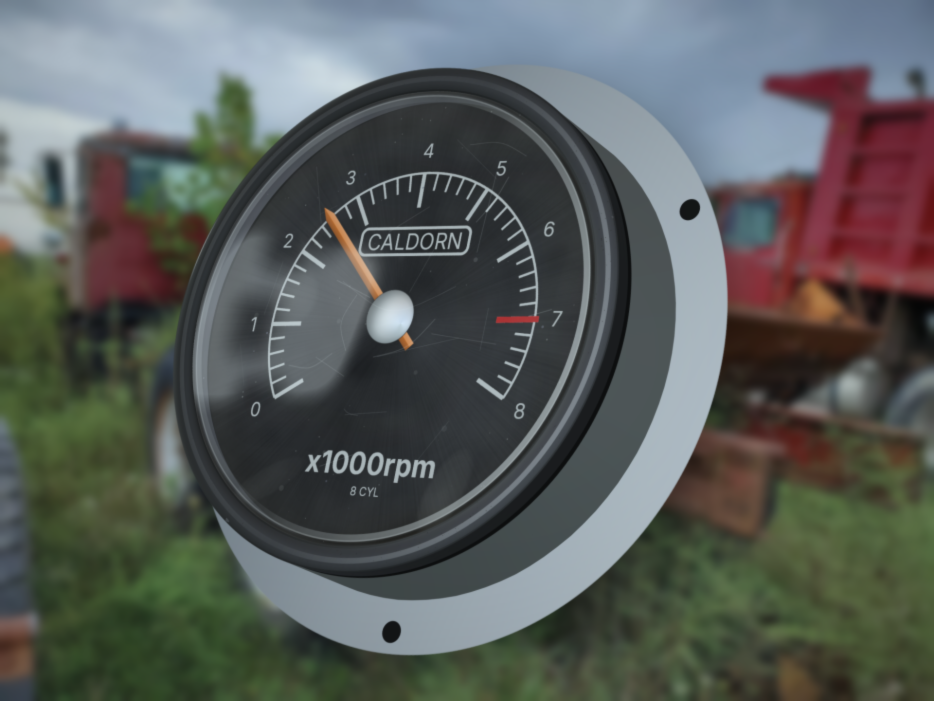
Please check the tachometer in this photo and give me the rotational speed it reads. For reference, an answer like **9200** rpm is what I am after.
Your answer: **2600** rpm
